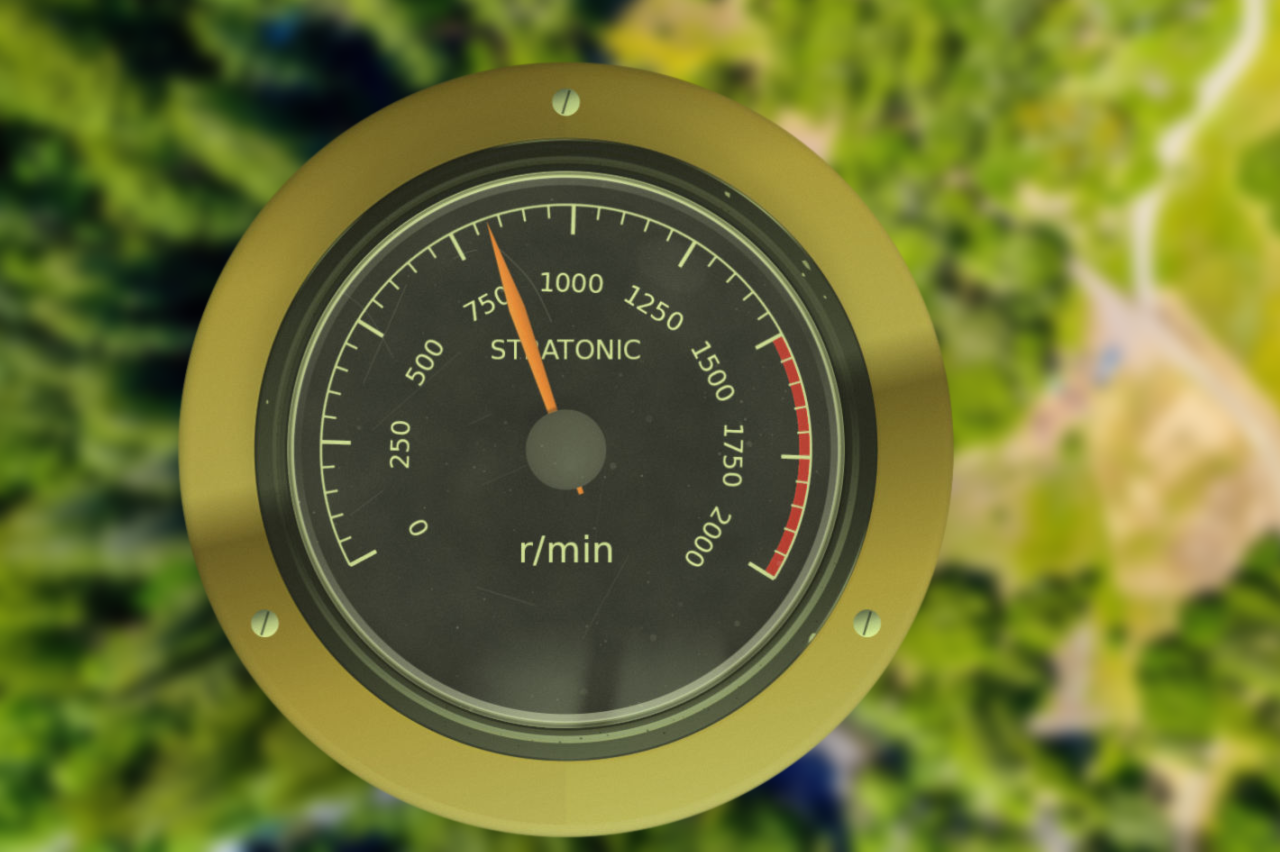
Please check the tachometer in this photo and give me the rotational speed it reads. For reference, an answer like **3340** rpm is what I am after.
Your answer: **825** rpm
